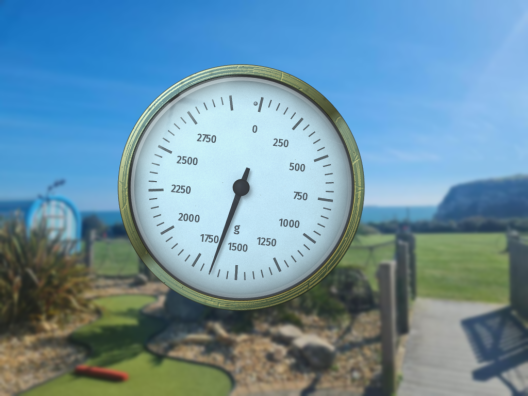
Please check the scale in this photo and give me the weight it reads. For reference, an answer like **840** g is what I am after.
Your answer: **1650** g
